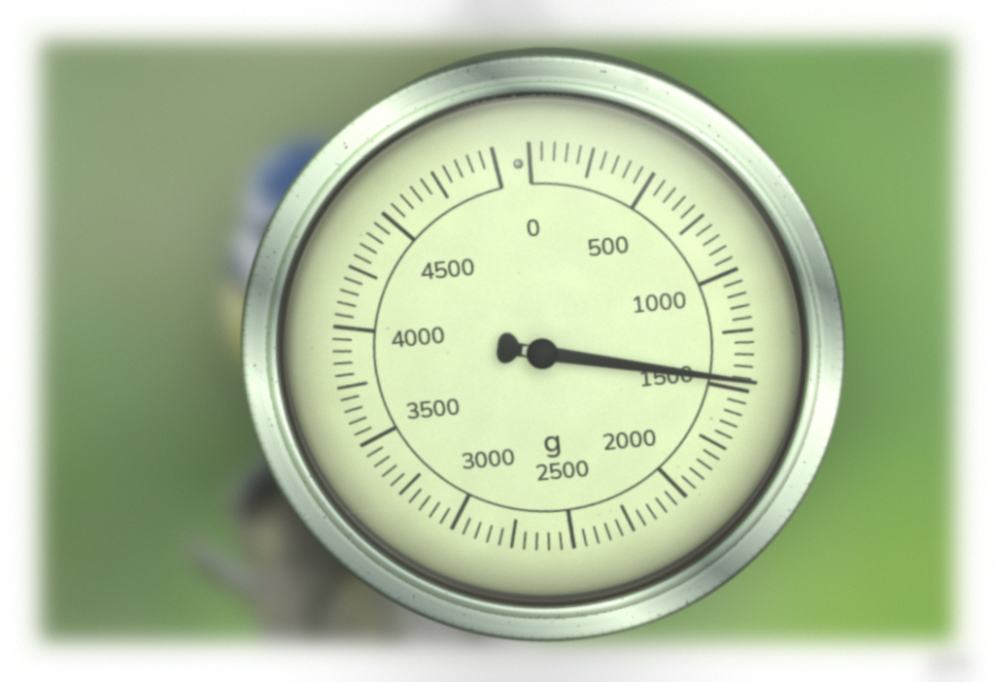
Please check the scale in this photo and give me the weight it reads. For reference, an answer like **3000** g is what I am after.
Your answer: **1450** g
